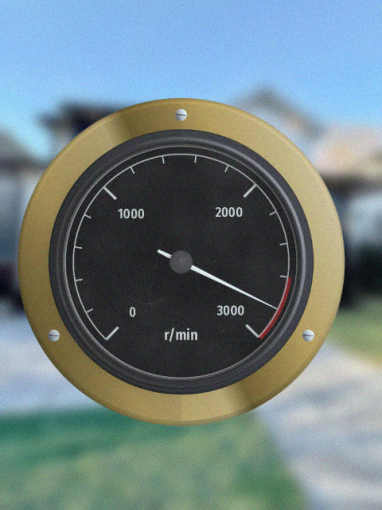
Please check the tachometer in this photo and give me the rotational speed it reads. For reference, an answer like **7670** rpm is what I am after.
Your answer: **2800** rpm
